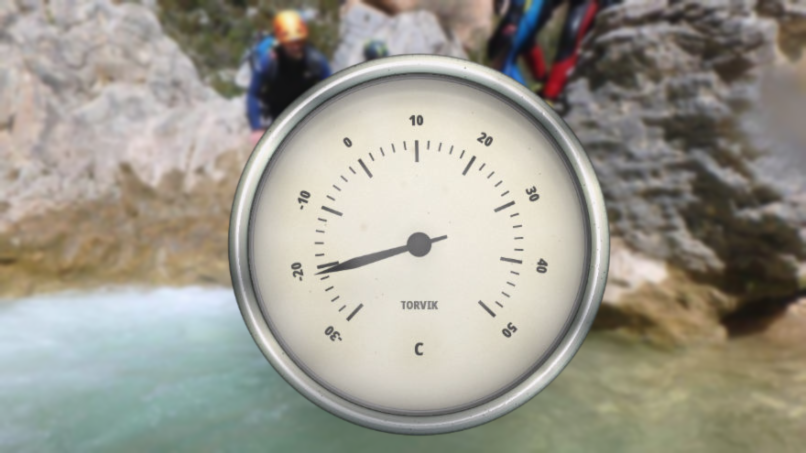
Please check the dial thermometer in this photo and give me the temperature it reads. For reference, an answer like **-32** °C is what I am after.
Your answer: **-21** °C
